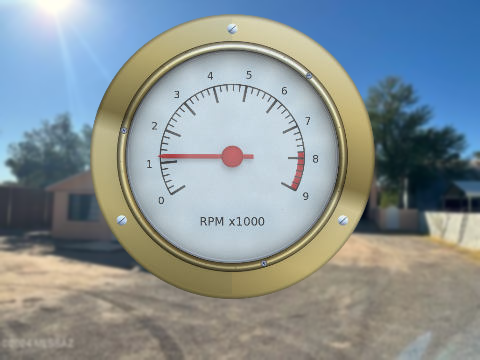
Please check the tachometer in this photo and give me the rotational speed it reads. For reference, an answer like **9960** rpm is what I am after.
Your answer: **1200** rpm
